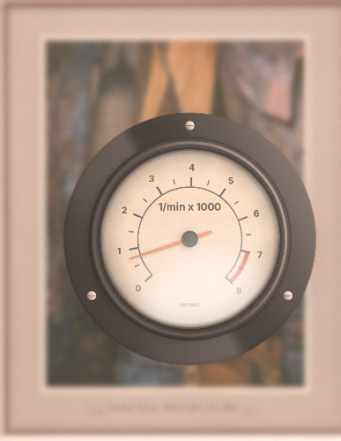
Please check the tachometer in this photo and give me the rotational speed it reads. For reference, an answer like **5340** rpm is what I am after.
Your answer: **750** rpm
